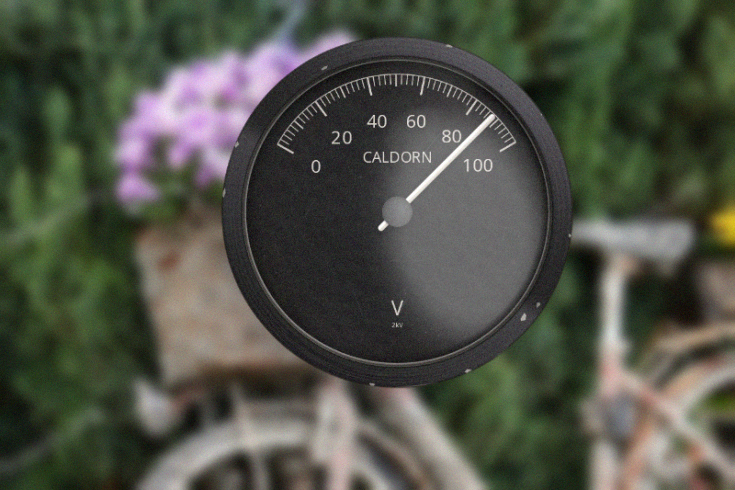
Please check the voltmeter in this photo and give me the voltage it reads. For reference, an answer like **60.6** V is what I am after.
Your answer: **88** V
